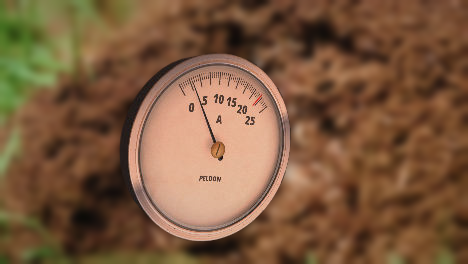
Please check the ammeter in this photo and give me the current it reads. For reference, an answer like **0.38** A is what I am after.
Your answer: **2.5** A
